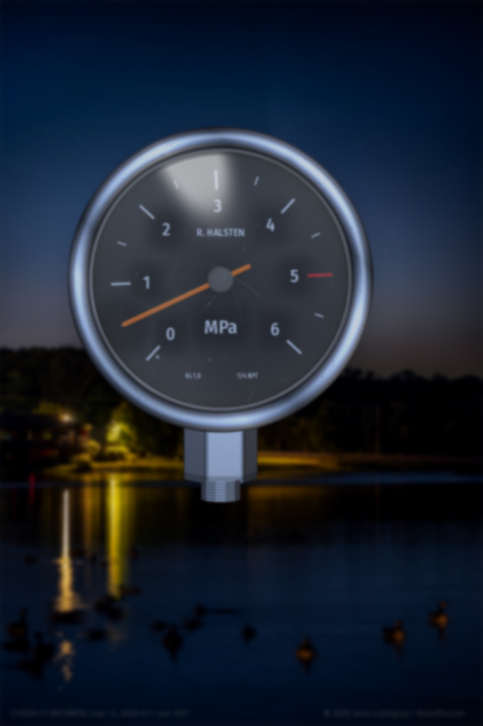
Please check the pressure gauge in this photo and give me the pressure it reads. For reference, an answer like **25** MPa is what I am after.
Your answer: **0.5** MPa
